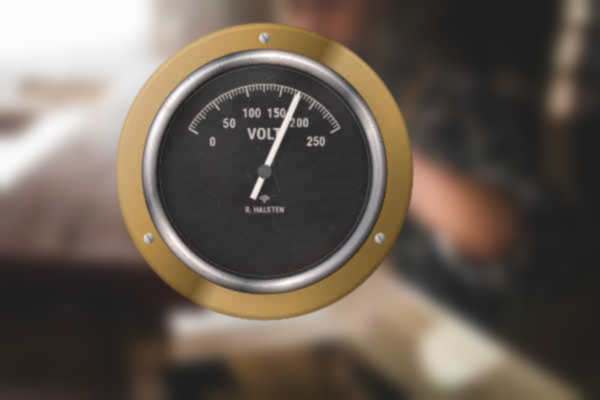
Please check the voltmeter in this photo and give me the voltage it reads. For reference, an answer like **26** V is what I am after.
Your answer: **175** V
